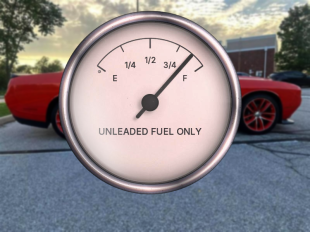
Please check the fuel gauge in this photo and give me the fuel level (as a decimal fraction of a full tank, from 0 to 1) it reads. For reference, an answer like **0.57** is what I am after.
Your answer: **0.875**
